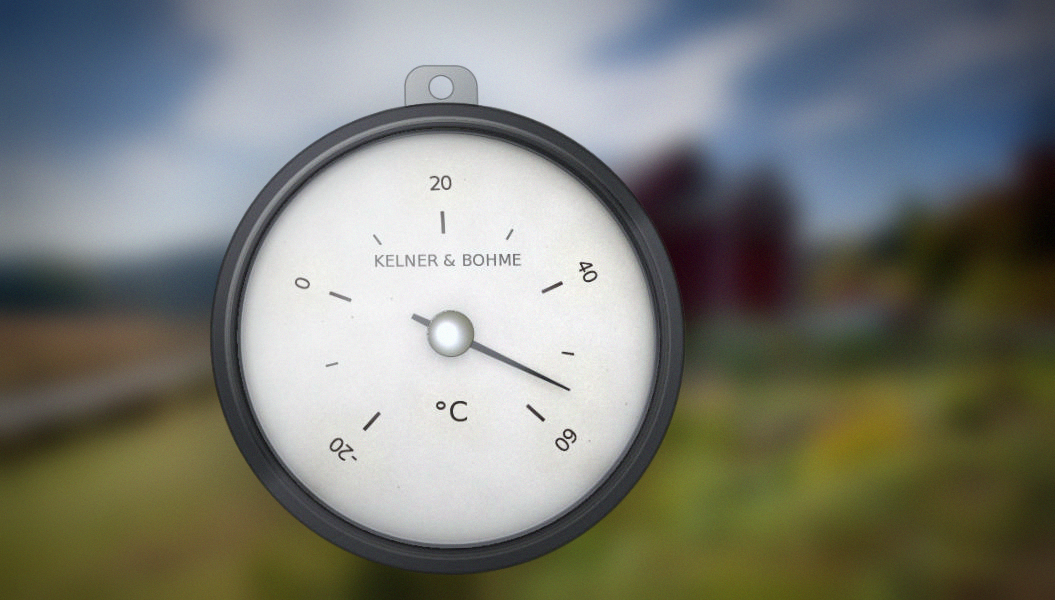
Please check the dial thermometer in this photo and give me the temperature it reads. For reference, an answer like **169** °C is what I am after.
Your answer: **55** °C
